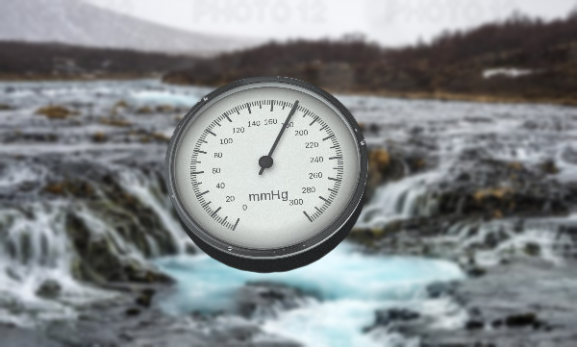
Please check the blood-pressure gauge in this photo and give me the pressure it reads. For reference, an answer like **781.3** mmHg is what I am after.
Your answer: **180** mmHg
